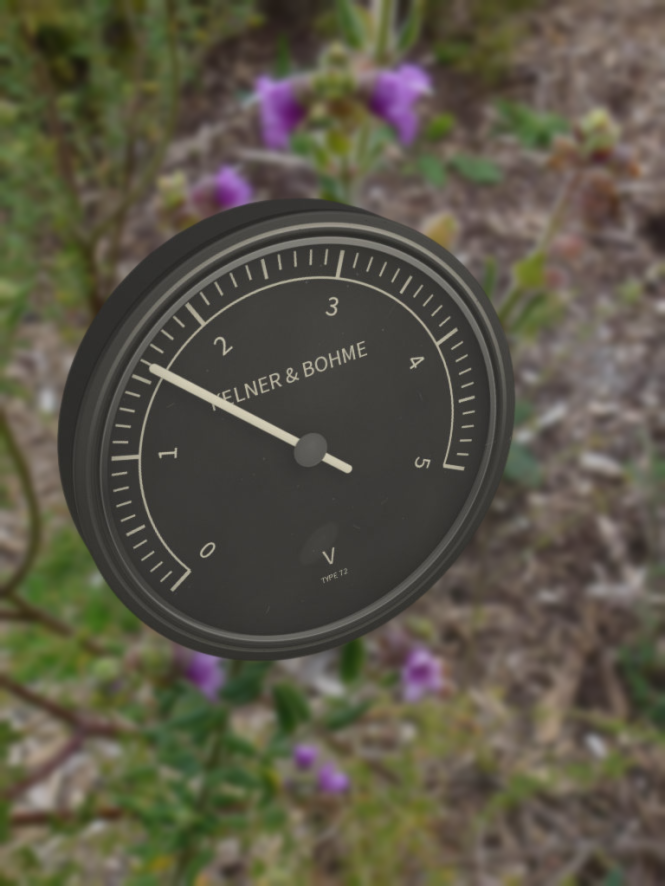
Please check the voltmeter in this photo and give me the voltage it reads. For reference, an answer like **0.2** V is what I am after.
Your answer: **1.6** V
